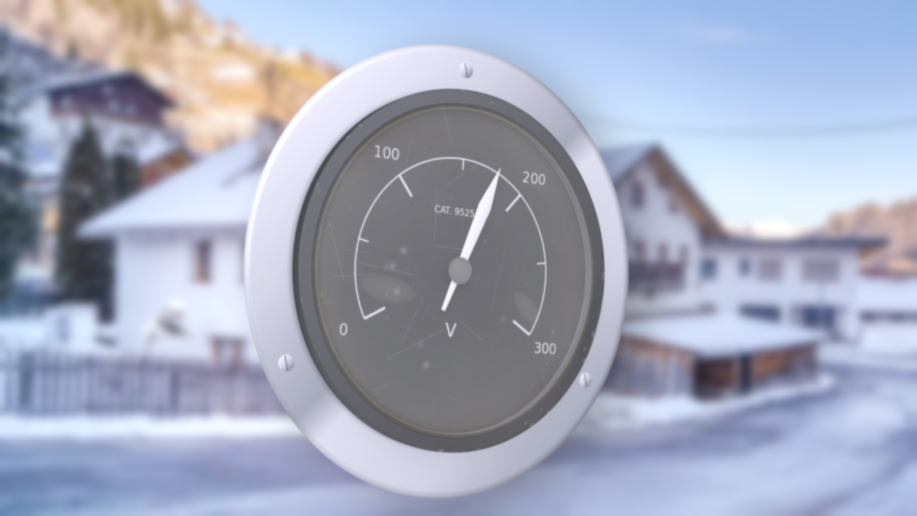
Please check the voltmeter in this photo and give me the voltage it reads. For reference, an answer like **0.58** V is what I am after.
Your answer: **175** V
